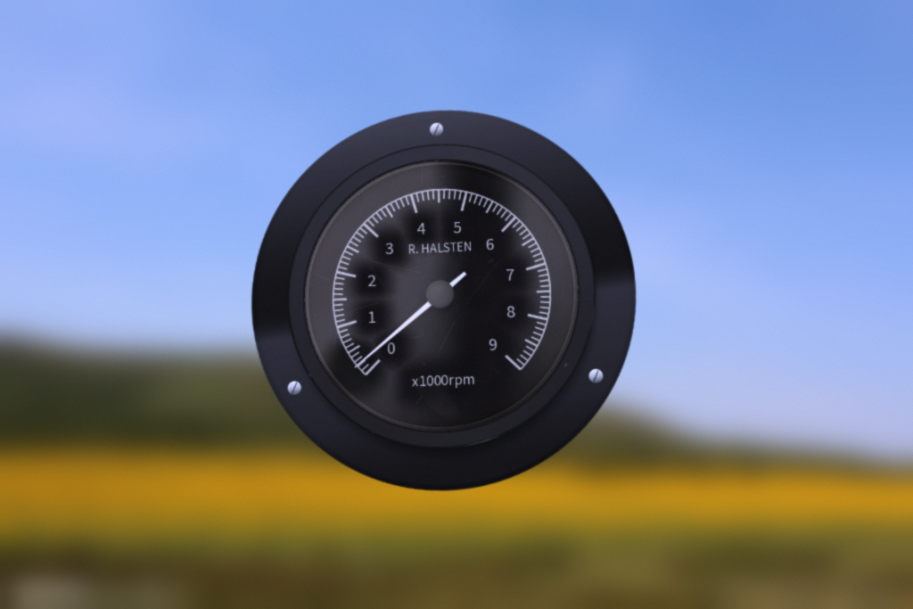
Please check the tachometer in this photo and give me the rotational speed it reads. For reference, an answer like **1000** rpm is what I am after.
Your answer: **200** rpm
